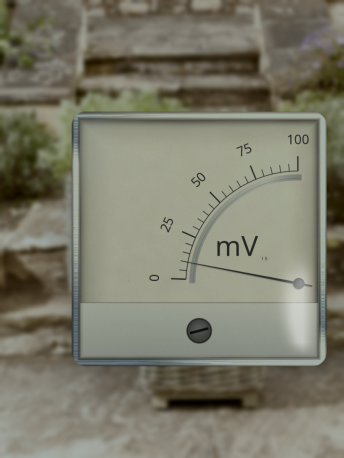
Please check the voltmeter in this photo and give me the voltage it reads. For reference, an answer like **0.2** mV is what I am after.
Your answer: **10** mV
